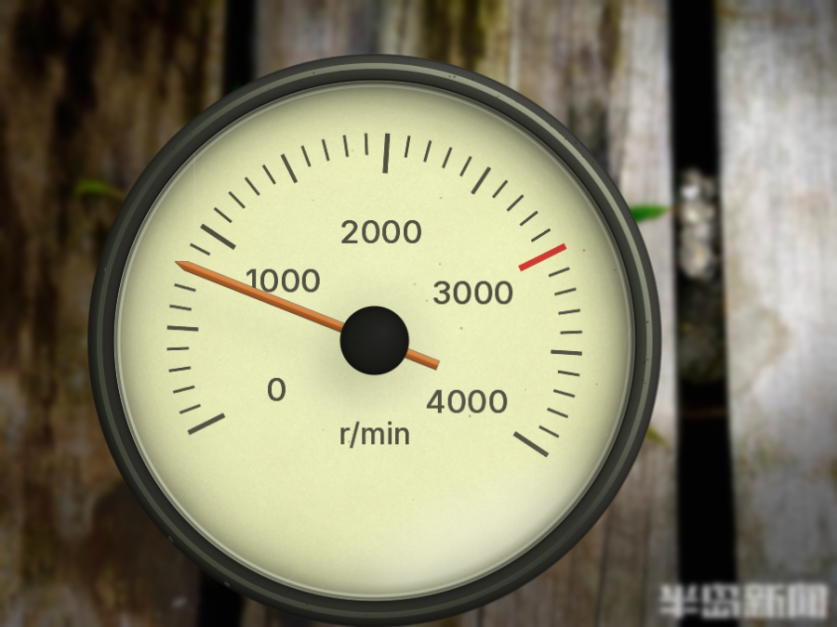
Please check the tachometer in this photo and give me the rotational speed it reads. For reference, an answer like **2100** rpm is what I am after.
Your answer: **800** rpm
